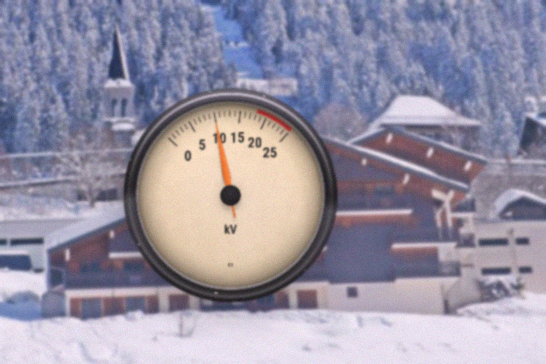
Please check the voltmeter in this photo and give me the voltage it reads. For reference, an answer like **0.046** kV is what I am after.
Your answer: **10** kV
